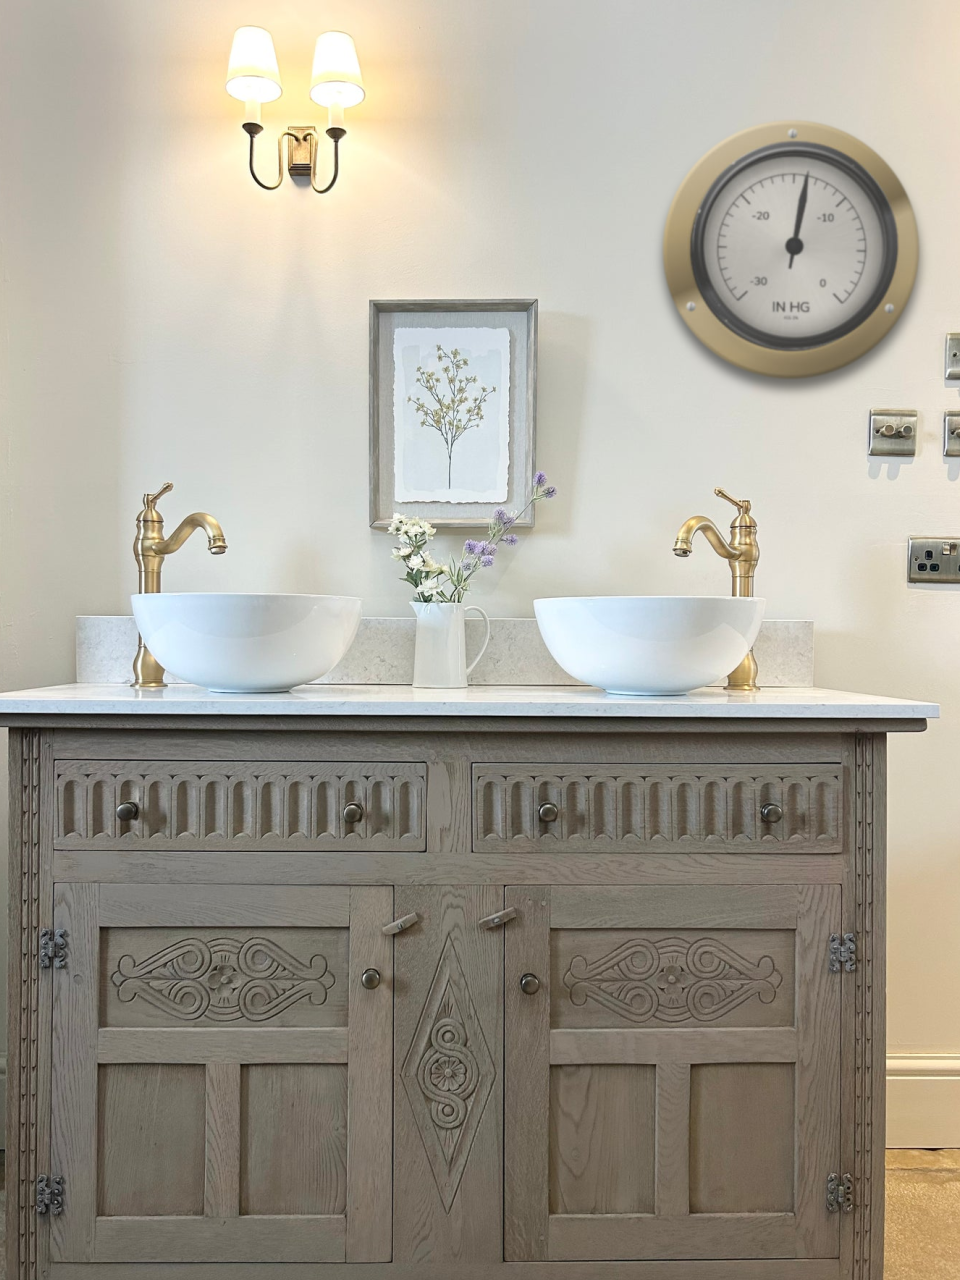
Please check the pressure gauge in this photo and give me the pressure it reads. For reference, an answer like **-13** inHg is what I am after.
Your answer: **-14** inHg
